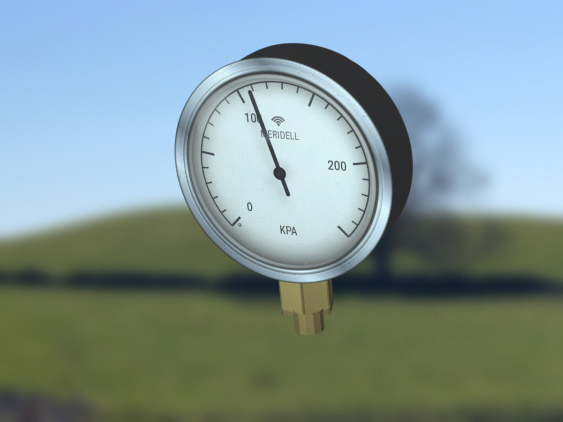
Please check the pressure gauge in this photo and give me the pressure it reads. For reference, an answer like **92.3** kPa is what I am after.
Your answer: **110** kPa
